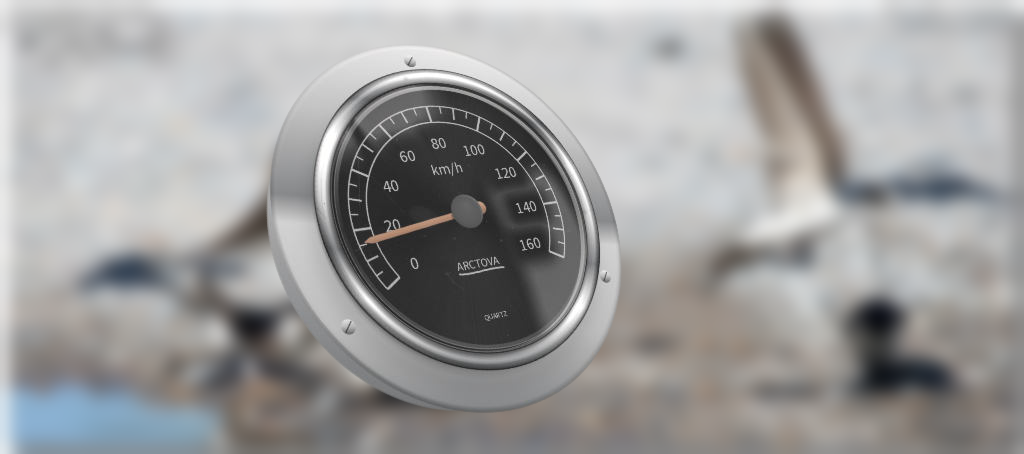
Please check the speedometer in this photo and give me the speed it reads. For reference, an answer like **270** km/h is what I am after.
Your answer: **15** km/h
